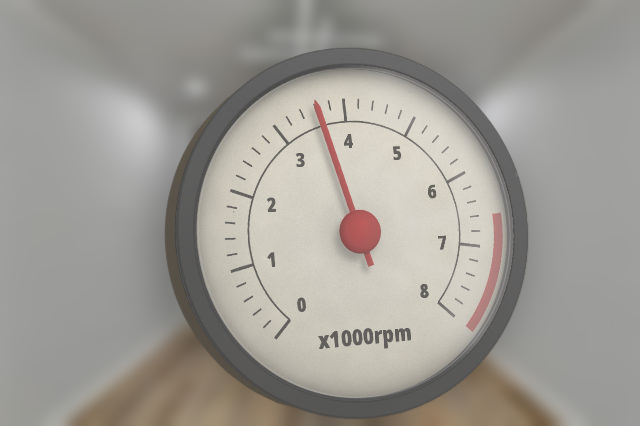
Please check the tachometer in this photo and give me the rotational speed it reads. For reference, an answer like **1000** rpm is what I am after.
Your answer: **3600** rpm
